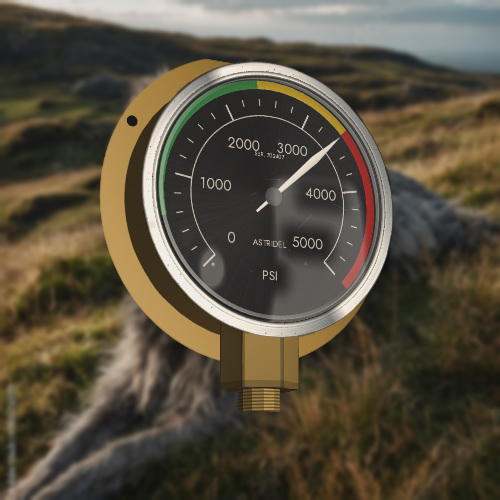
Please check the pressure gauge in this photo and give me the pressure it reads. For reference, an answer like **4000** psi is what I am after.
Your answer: **3400** psi
